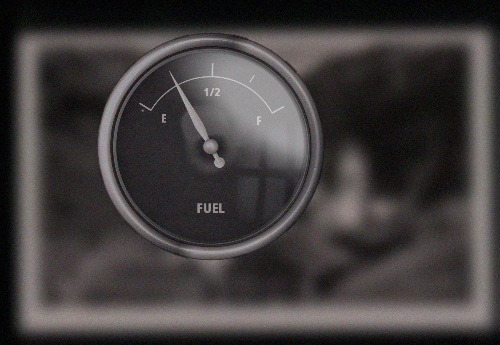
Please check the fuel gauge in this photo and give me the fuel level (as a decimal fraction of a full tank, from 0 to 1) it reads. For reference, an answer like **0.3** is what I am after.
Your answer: **0.25**
